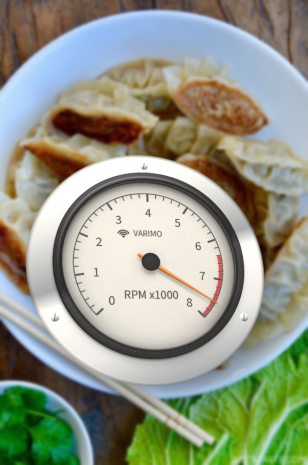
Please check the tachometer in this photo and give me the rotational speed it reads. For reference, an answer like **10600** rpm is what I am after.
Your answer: **7600** rpm
